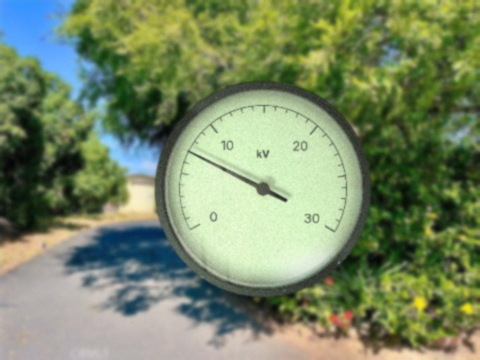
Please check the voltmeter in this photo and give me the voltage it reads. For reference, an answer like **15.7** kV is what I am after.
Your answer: **7** kV
